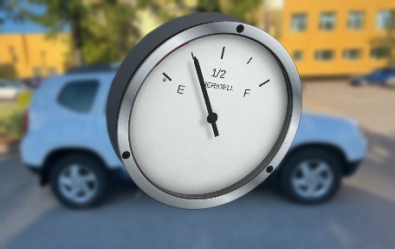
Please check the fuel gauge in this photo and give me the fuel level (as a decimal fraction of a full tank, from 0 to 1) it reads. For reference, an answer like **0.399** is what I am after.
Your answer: **0.25**
